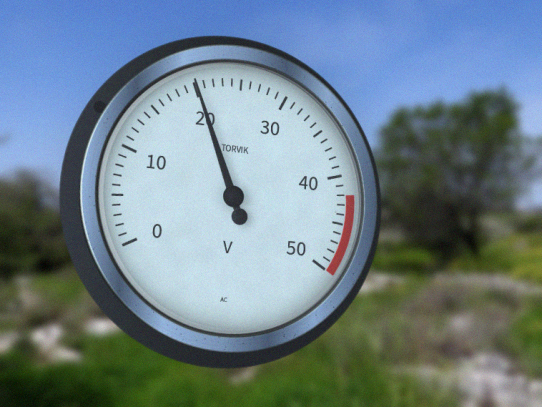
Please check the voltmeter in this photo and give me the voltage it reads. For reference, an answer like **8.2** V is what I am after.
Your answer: **20** V
